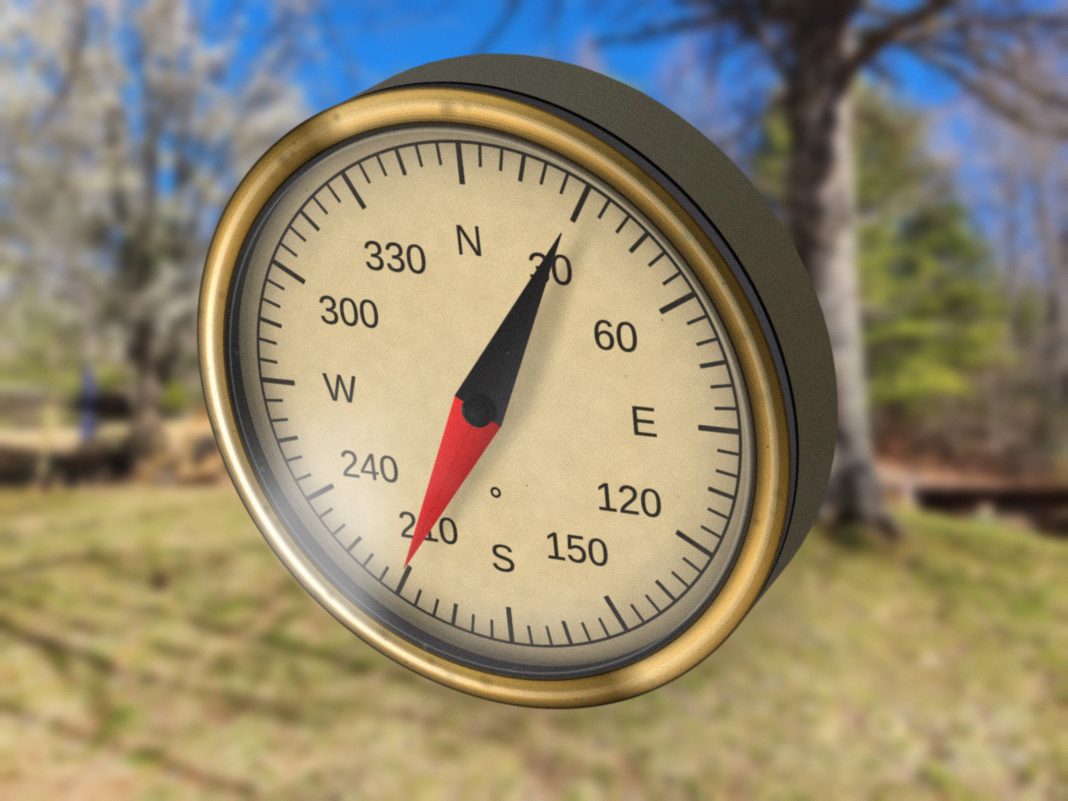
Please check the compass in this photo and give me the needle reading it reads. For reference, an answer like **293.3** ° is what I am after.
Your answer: **210** °
